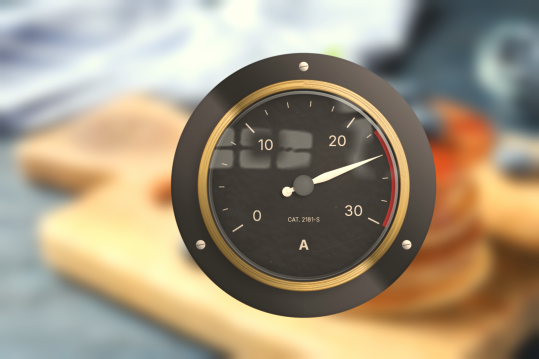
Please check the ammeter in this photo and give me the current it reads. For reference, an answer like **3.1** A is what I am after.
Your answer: **24** A
